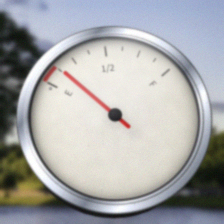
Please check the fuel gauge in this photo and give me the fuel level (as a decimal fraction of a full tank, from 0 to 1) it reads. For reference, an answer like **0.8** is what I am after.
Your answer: **0.125**
